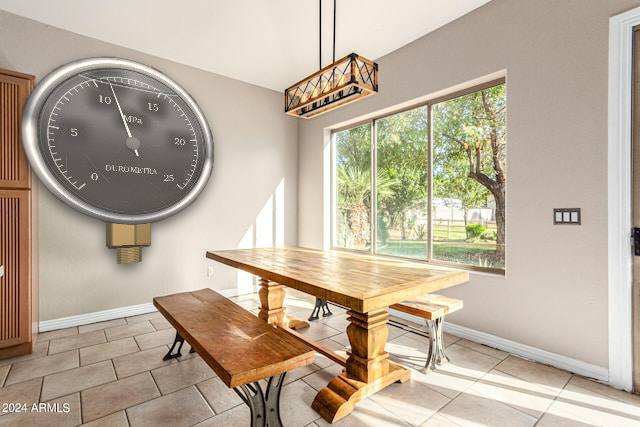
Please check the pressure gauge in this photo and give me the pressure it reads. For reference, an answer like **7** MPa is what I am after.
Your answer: **11** MPa
